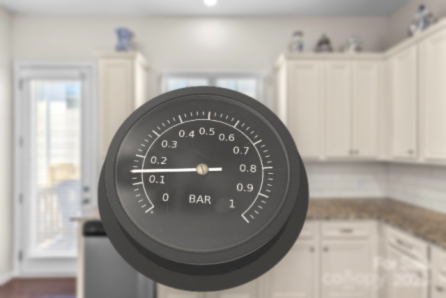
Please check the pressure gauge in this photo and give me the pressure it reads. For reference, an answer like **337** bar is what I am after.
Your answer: **0.14** bar
